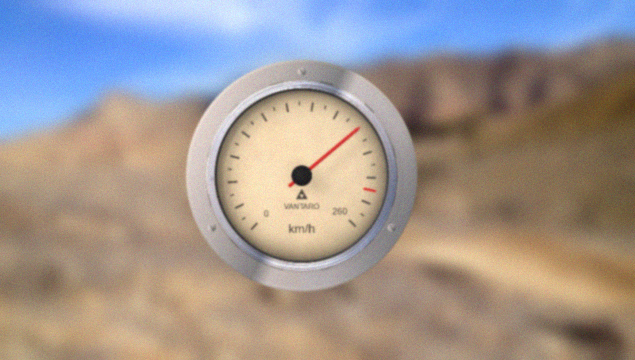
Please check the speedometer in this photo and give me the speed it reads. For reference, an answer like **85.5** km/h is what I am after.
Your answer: **180** km/h
